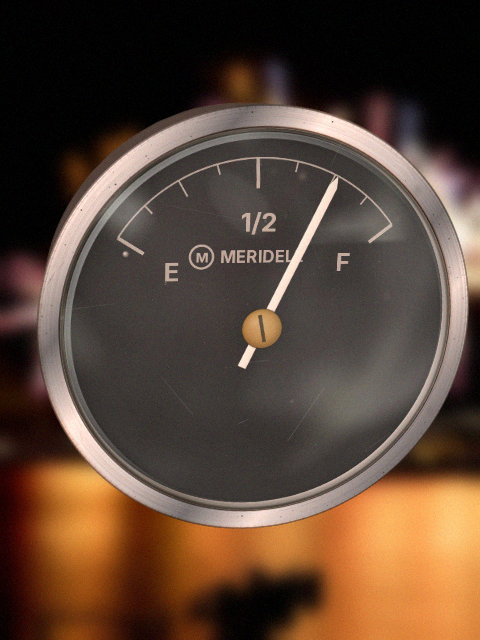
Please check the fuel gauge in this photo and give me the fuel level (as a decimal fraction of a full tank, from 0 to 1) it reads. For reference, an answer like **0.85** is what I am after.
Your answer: **0.75**
